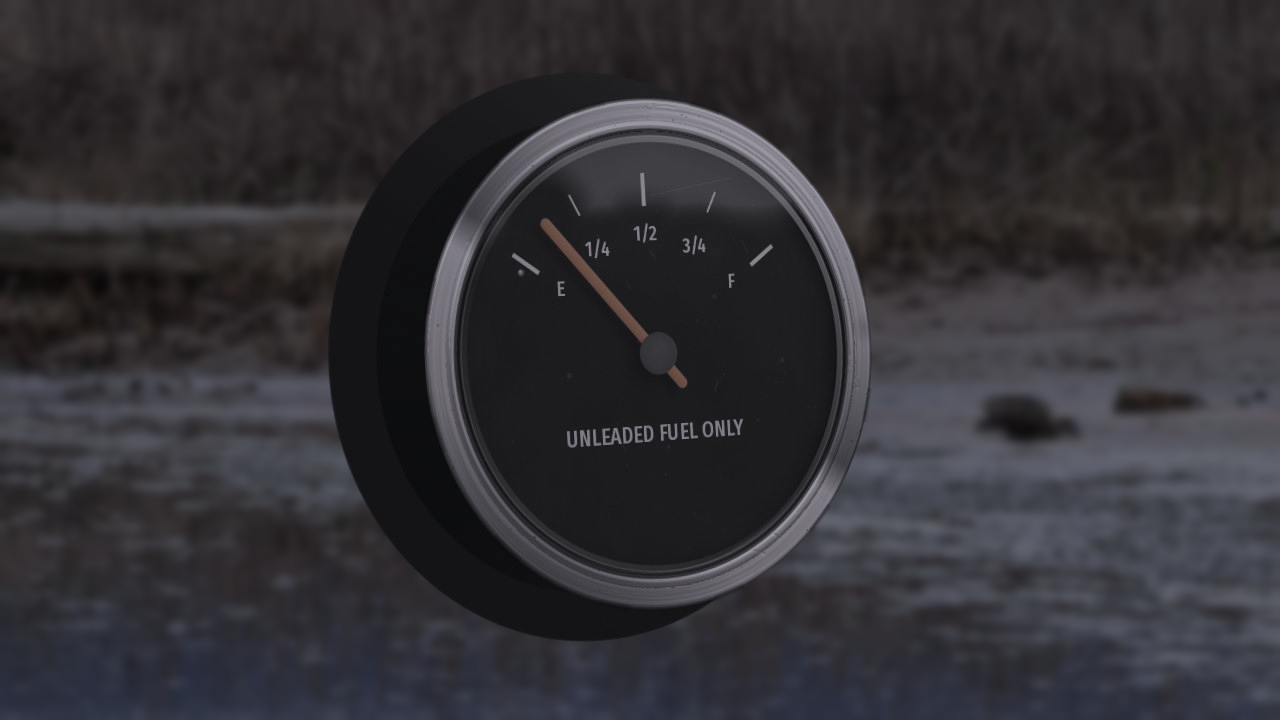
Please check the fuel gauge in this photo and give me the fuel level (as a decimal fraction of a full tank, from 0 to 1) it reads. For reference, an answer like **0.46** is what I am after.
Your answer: **0.125**
